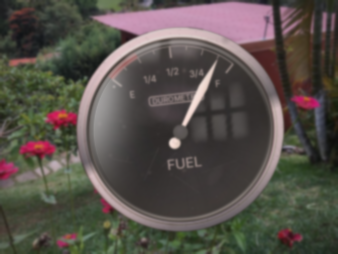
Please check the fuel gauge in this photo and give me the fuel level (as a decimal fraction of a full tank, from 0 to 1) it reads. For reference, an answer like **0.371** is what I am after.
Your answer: **0.875**
